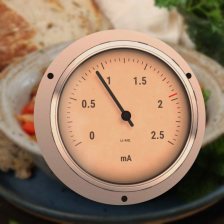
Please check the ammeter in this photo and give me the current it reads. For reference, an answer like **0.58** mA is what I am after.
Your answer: **0.9** mA
